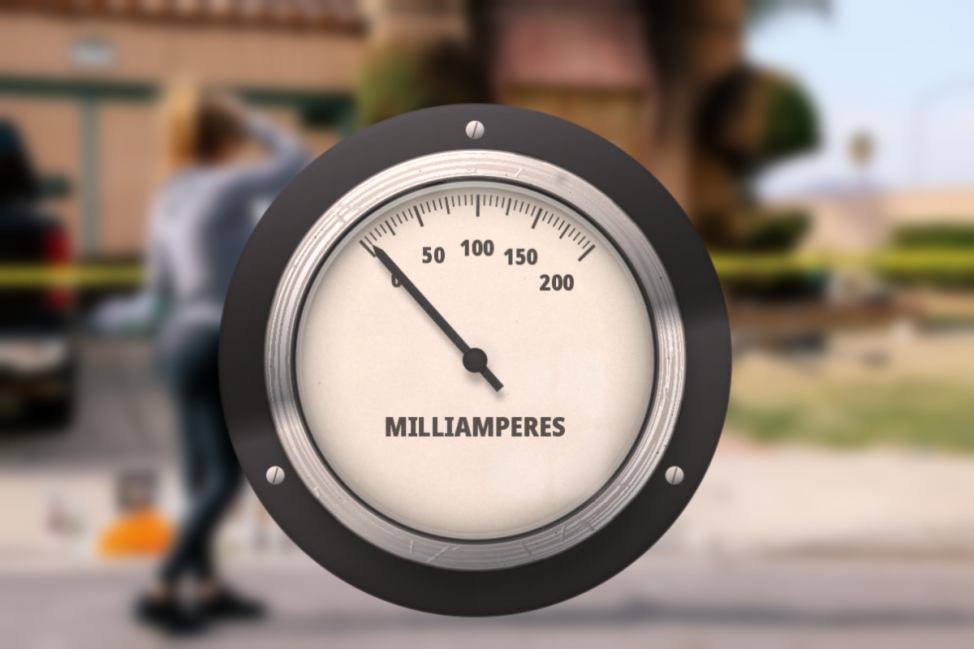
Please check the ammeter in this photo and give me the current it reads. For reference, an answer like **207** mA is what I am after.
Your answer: **5** mA
